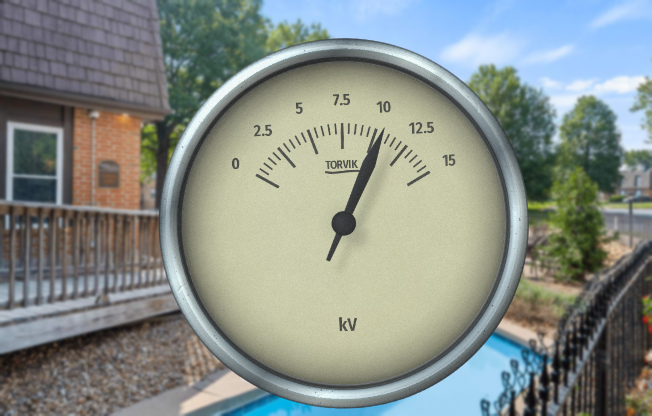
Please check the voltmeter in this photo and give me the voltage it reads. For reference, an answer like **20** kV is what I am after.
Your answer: **10.5** kV
